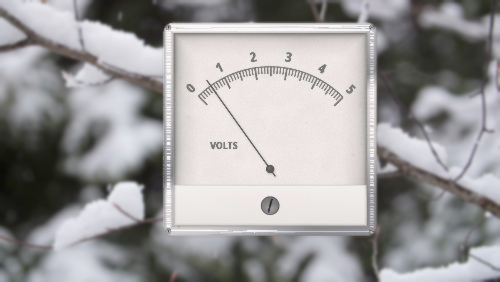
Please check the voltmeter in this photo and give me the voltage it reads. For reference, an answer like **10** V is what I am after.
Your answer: **0.5** V
